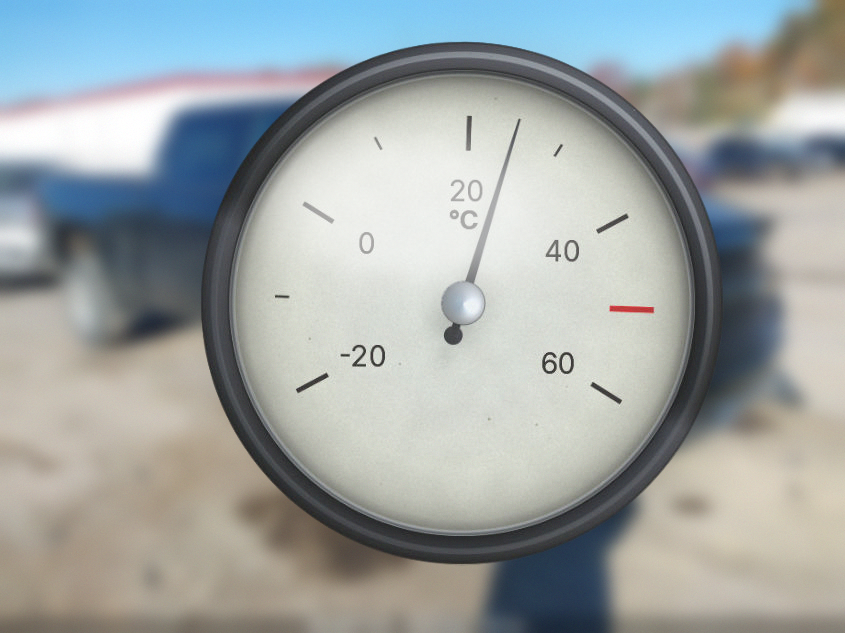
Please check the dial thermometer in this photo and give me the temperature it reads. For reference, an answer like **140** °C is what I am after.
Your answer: **25** °C
